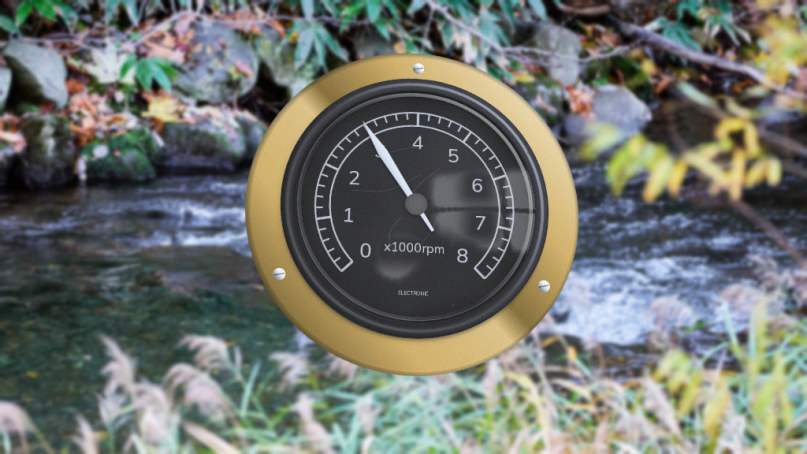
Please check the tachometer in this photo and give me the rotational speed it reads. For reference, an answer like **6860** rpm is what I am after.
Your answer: **3000** rpm
